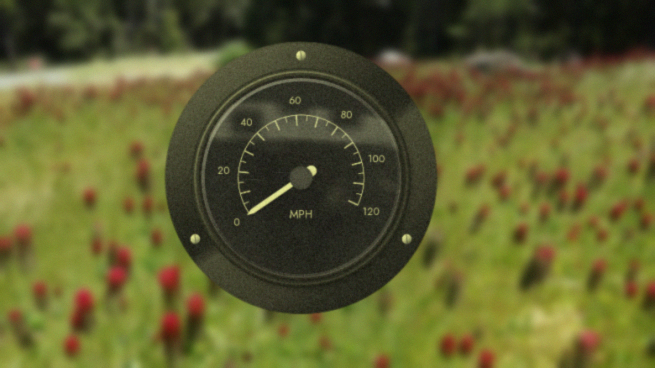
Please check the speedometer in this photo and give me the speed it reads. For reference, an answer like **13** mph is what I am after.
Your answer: **0** mph
